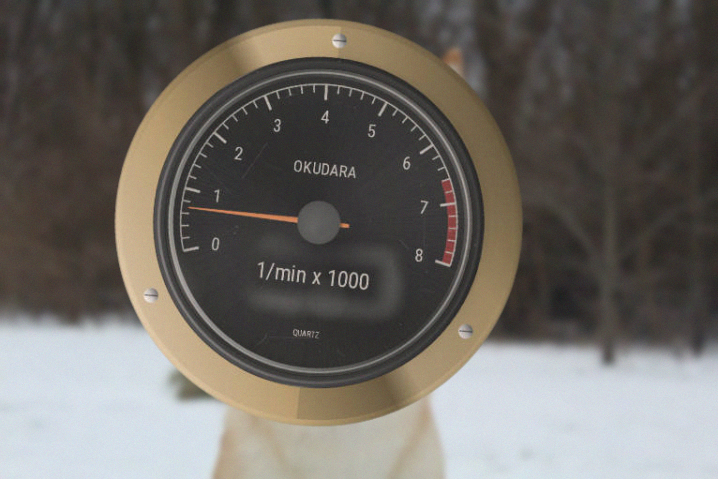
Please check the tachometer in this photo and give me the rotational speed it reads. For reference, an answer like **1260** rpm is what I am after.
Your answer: **700** rpm
